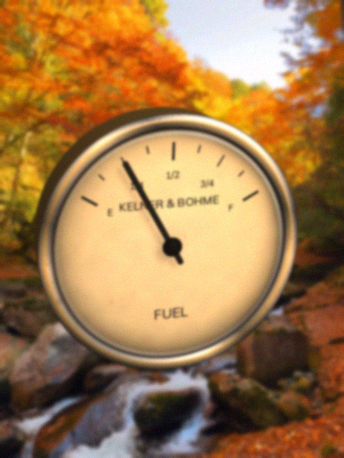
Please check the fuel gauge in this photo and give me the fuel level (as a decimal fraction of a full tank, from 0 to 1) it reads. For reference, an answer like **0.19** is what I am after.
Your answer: **0.25**
